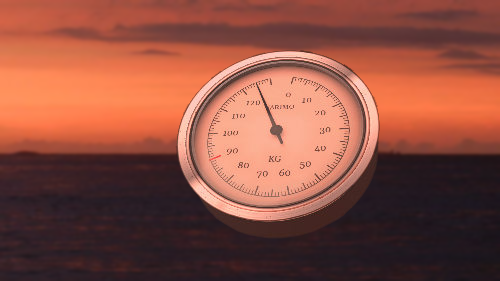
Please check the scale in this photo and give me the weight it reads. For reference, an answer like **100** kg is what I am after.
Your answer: **125** kg
